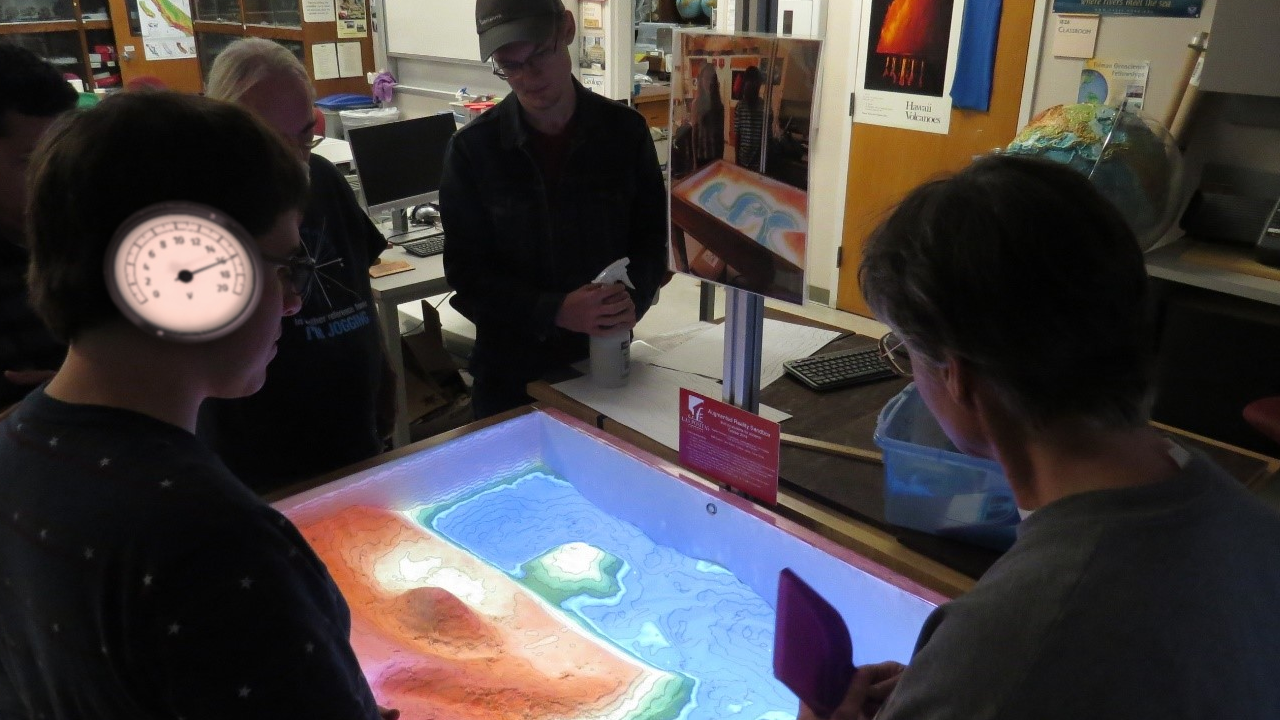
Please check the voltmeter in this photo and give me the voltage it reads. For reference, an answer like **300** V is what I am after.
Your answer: **16** V
